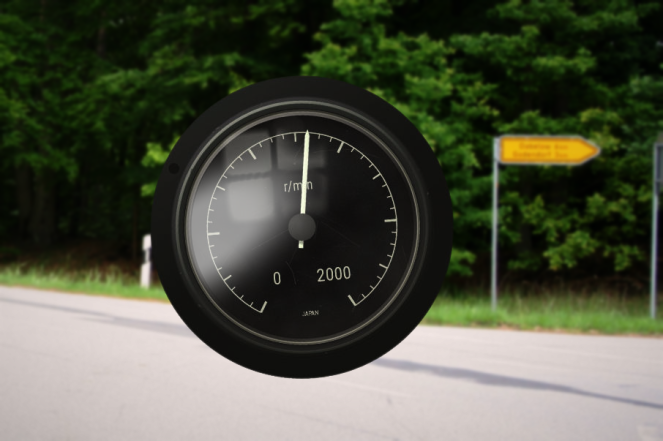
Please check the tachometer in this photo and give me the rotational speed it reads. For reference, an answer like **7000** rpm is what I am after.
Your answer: **1050** rpm
